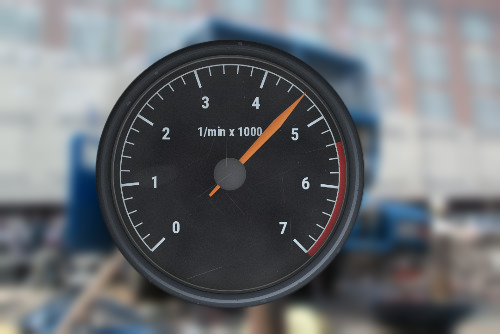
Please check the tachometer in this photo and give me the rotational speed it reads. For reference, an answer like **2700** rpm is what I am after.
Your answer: **4600** rpm
